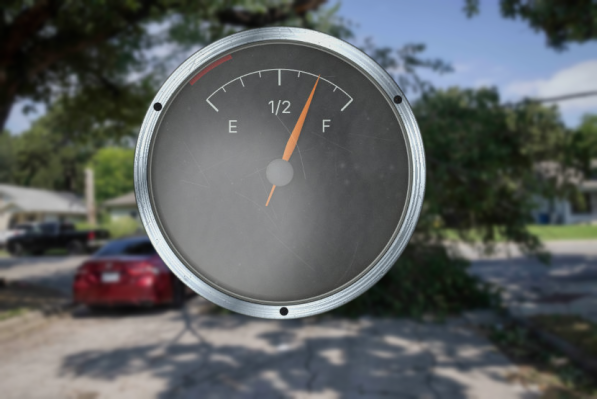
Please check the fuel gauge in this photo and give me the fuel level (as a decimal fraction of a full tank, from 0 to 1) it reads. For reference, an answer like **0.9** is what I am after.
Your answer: **0.75**
